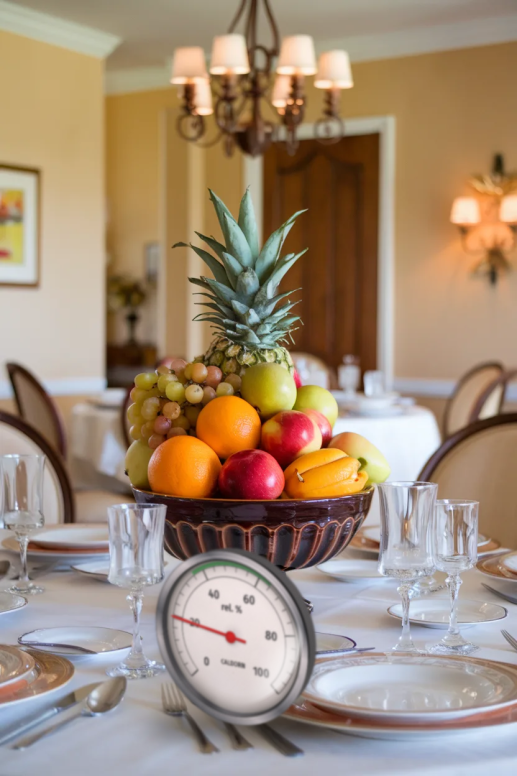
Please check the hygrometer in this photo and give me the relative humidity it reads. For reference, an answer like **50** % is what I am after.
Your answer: **20** %
